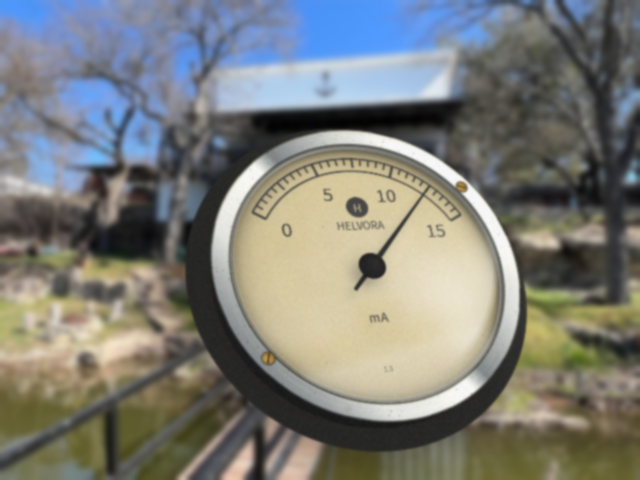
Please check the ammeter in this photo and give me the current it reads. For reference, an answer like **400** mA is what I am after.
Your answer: **12.5** mA
